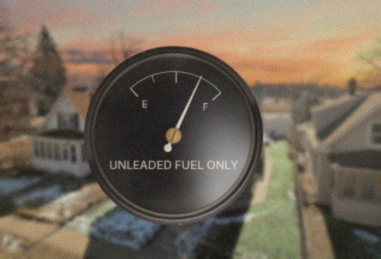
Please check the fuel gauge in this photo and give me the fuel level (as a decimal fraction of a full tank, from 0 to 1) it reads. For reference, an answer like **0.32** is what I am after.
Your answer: **0.75**
